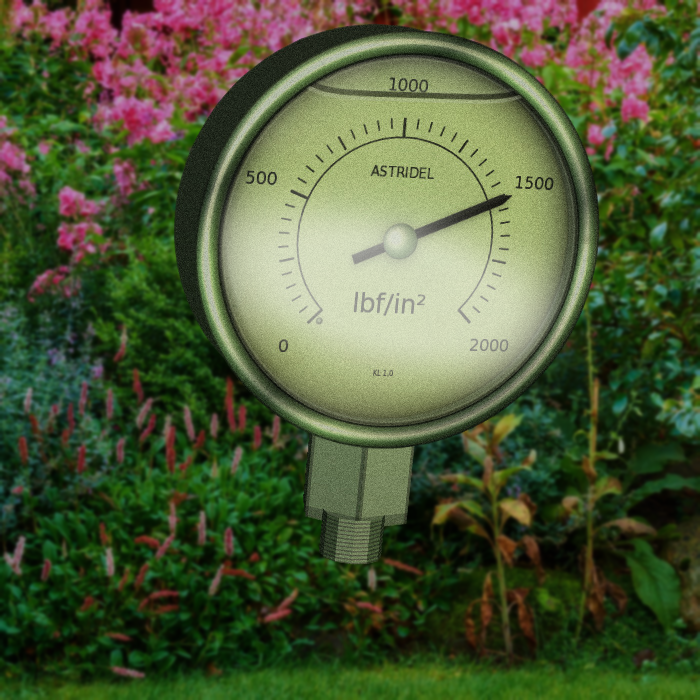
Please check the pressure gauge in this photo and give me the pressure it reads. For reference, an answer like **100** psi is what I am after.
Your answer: **1500** psi
